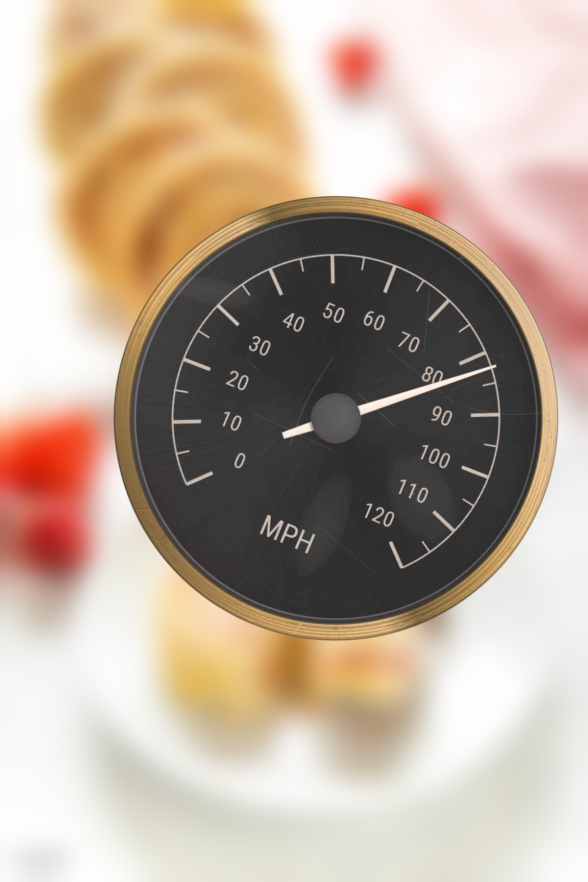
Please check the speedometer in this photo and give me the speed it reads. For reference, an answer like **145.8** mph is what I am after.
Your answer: **82.5** mph
